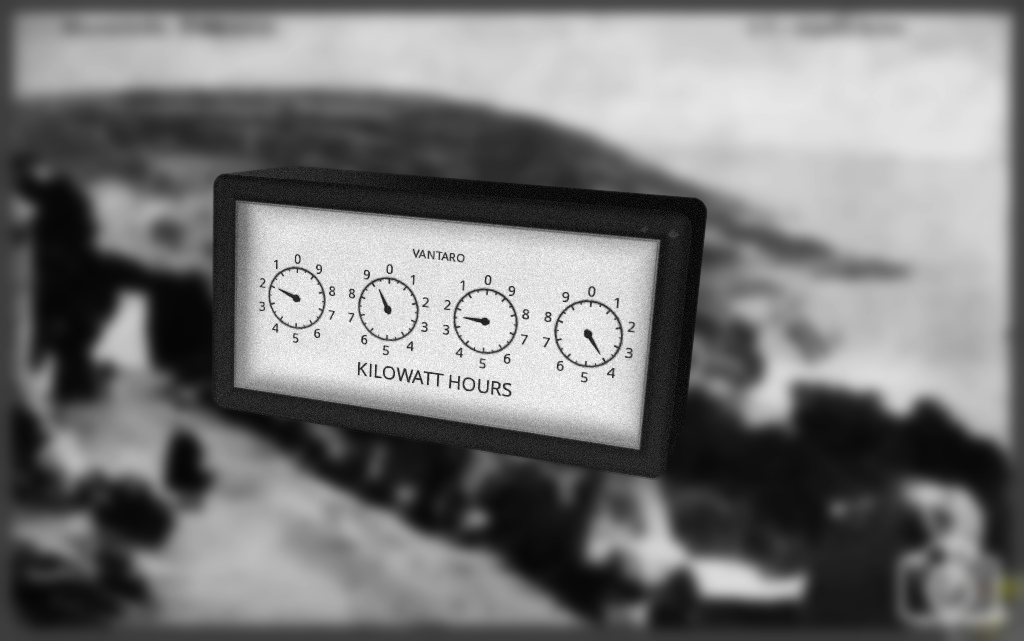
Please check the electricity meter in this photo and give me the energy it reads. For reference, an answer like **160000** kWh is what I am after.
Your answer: **1924** kWh
